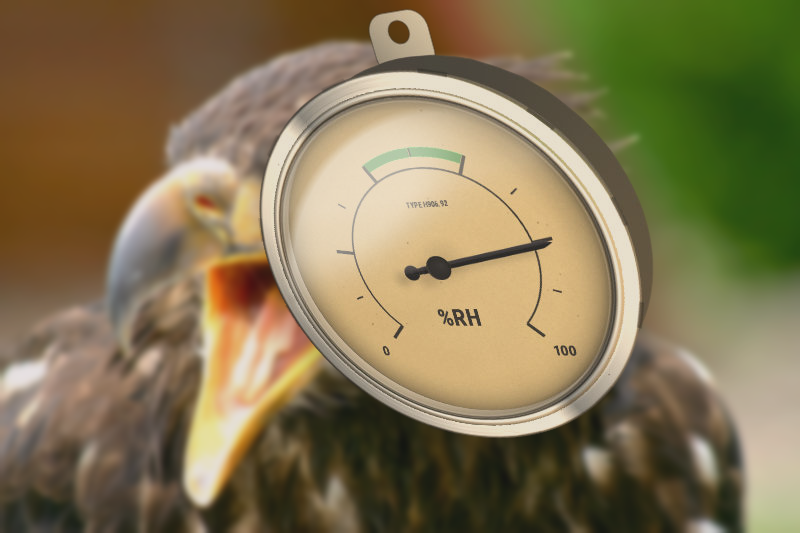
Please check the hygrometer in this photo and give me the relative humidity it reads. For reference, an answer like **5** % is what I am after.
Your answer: **80** %
